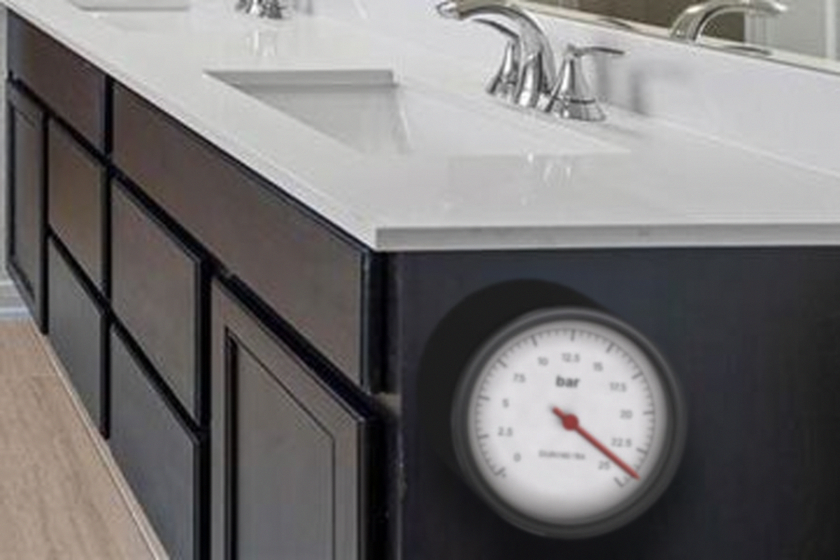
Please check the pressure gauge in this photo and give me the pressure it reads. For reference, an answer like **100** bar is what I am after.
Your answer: **24** bar
